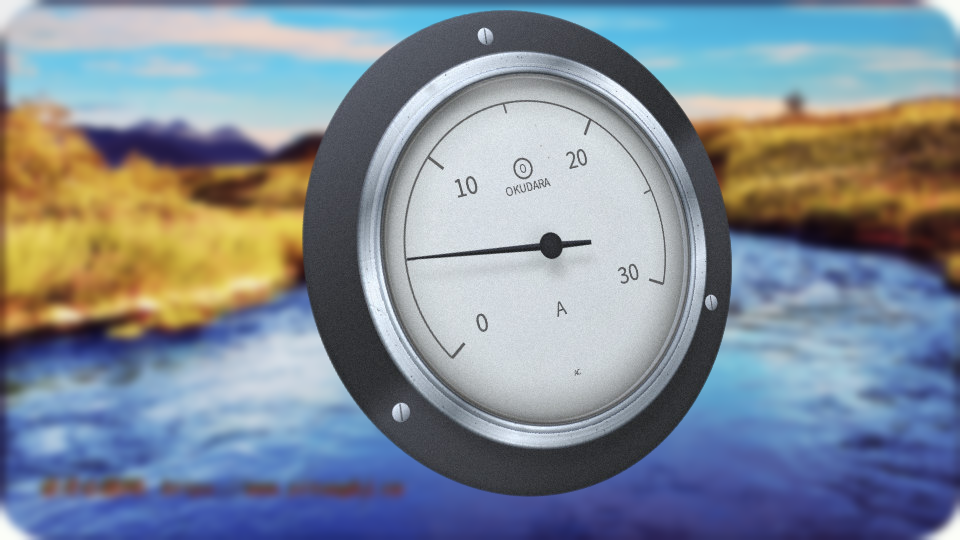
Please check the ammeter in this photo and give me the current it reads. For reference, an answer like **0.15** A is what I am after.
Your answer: **5** A
